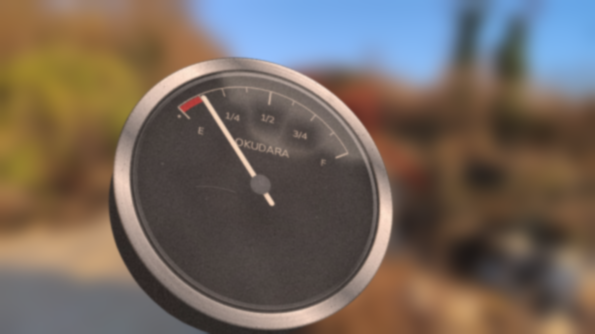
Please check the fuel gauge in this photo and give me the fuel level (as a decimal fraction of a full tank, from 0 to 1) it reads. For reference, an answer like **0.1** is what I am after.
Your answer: **0.125**
